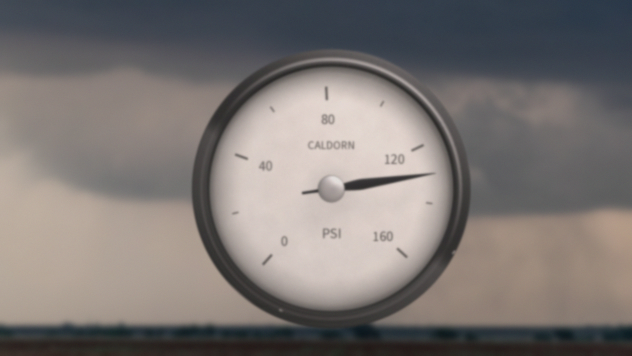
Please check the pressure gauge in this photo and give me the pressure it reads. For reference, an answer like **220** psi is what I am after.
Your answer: **130** psi
